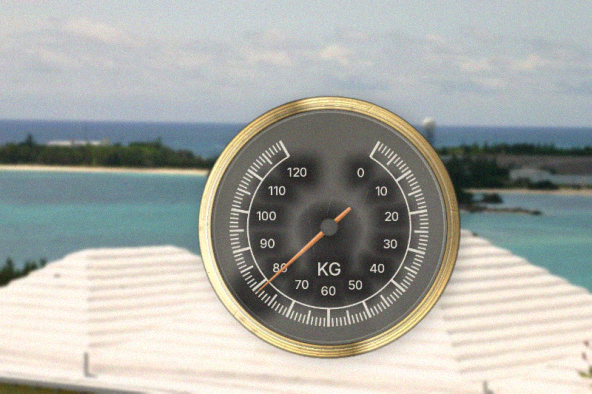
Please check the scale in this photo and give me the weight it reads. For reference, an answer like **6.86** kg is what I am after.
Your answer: **79** kg
